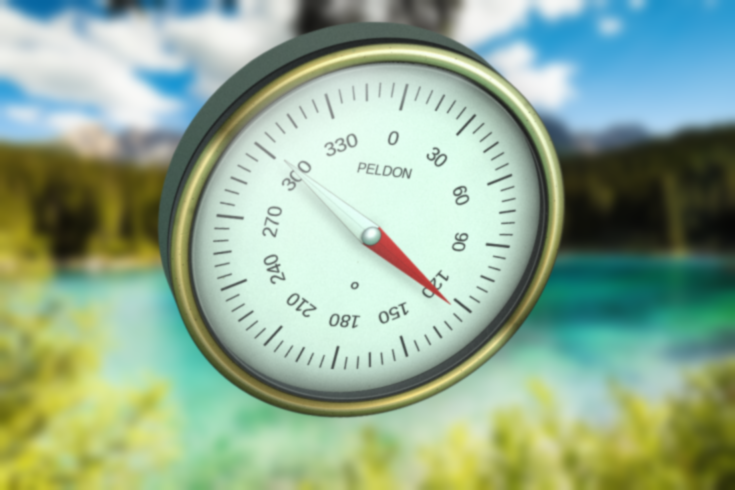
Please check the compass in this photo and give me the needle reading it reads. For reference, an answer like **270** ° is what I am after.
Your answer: **122.5** °
